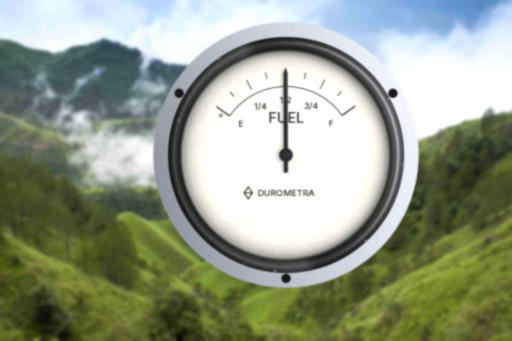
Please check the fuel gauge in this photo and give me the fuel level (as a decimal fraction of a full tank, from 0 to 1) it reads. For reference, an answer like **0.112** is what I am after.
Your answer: **0.5**
